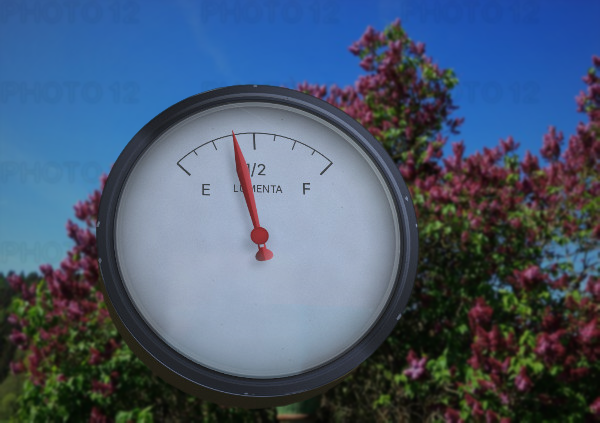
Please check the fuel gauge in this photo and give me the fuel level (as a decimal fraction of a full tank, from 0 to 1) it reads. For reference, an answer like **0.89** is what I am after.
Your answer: **0.375**
